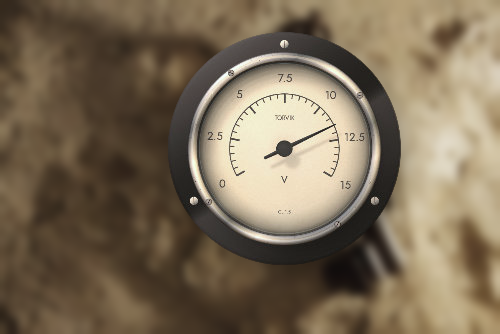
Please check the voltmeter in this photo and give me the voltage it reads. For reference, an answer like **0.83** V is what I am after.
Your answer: **11.5** V
